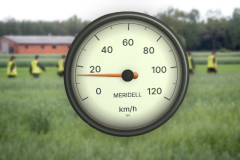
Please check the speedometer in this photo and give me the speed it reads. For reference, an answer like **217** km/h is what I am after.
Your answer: **15** km/h
